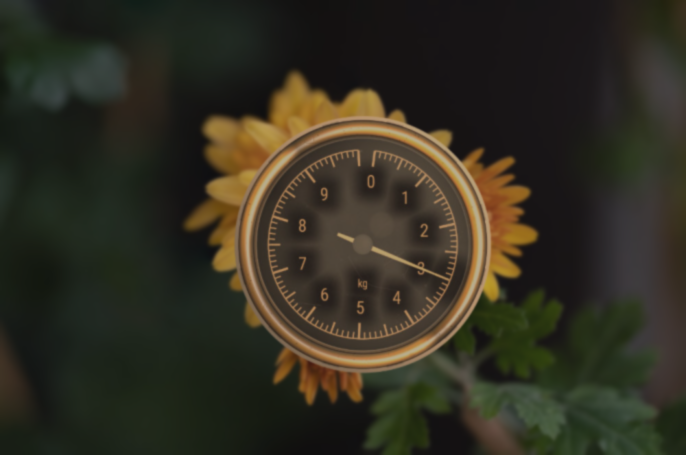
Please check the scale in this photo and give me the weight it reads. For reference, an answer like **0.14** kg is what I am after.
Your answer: **3** kg
